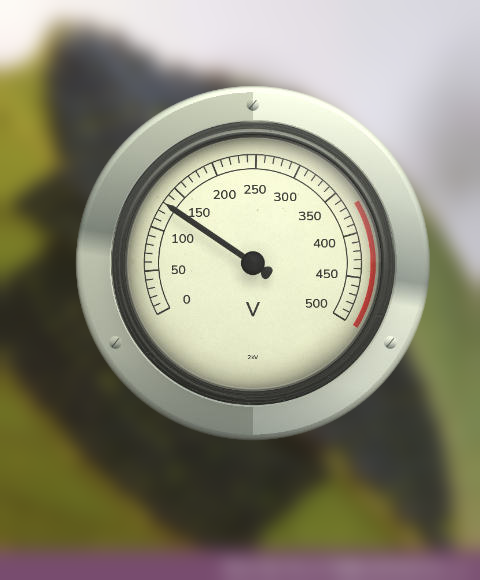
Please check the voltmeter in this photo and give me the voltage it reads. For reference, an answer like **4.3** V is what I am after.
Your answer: **130** V
